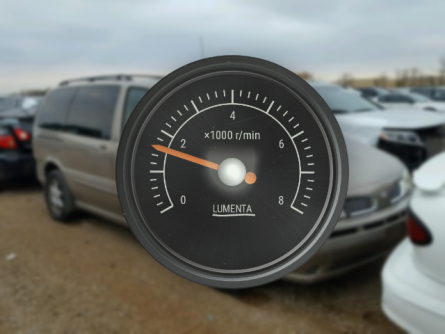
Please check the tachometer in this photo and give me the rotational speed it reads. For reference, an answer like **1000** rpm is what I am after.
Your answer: **1600** rpm
